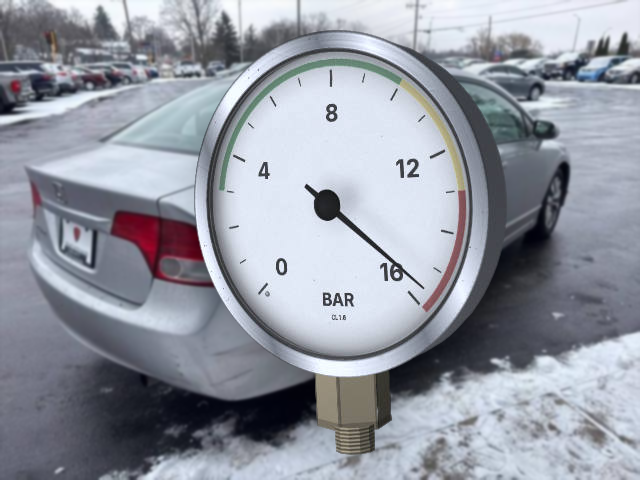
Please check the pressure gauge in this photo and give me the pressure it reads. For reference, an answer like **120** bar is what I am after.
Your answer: **15.5** bar
